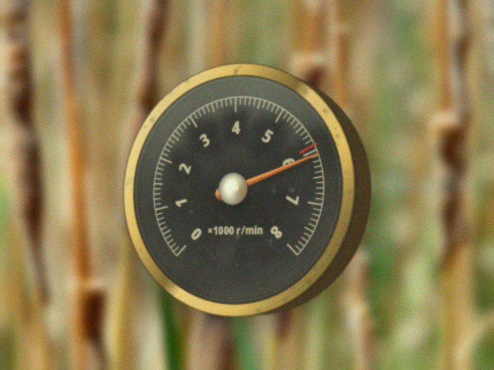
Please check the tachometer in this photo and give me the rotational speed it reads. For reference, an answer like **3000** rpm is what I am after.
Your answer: **6100** rpm
